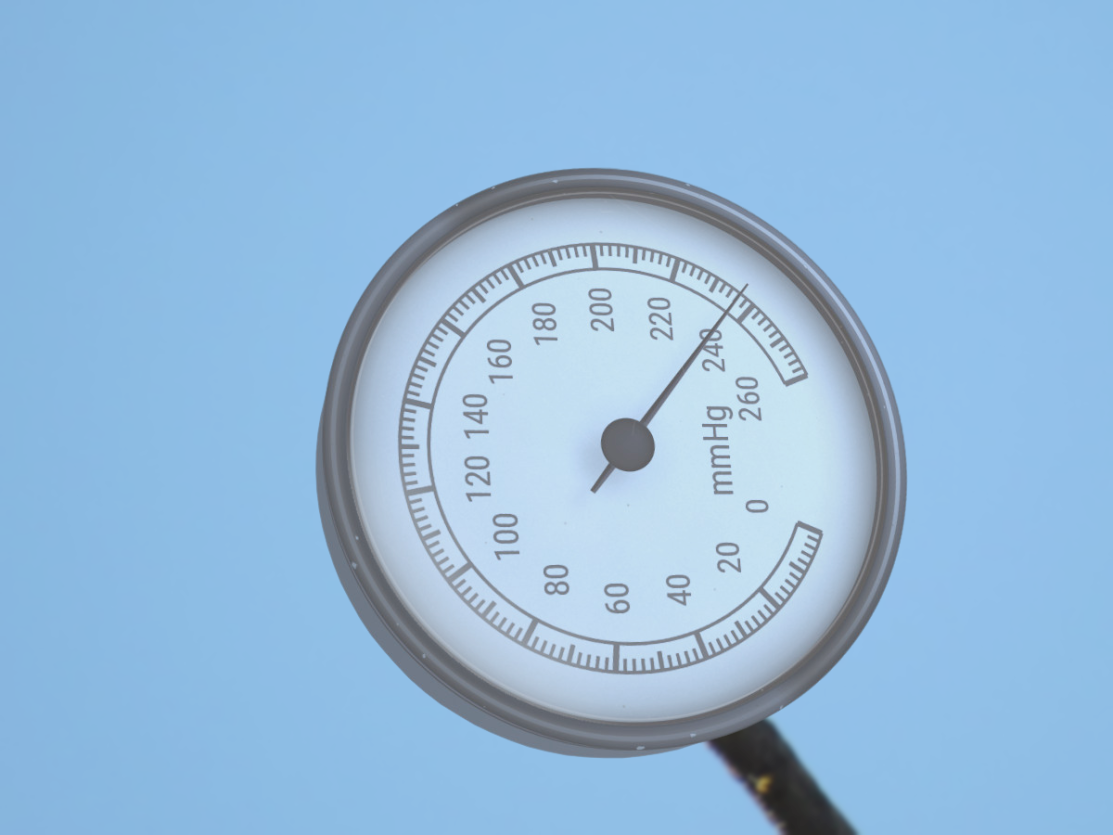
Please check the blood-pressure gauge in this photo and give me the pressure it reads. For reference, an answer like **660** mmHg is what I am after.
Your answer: **236** mmHg
